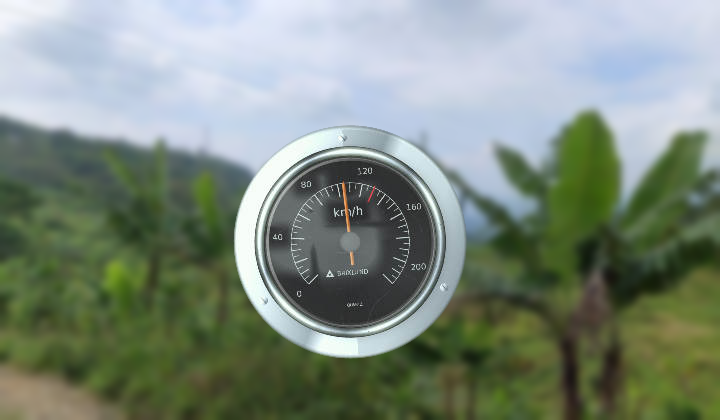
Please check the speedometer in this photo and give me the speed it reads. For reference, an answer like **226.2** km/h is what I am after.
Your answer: **105** km/h
